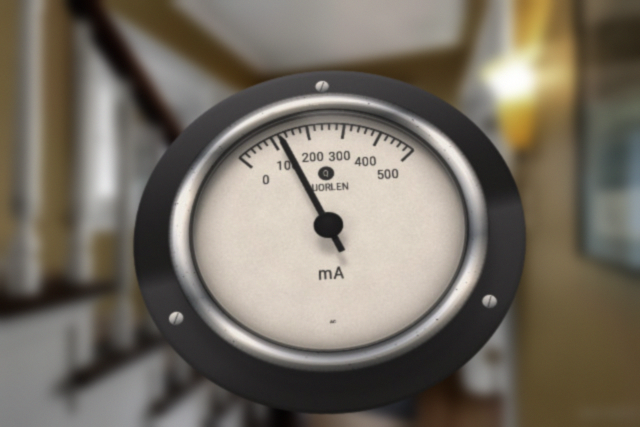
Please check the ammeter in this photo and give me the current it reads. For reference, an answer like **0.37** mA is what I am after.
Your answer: **120** mA
